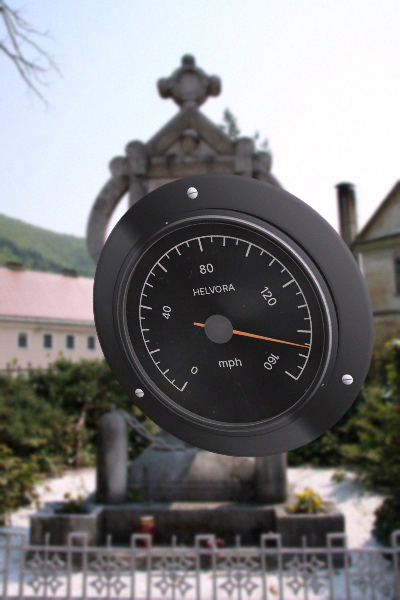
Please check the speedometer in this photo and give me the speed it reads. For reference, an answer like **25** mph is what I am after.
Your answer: **145** mph
